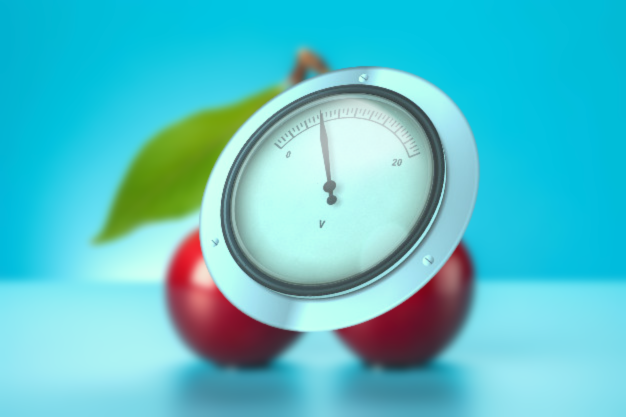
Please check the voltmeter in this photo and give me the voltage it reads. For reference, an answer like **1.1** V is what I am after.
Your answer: **6** V
